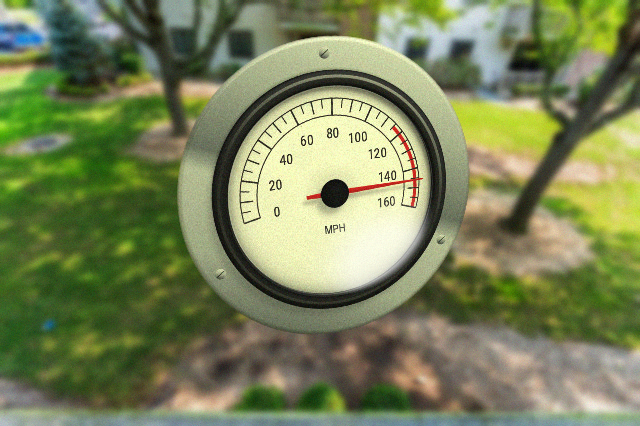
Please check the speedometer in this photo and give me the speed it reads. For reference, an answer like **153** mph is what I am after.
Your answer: **145** mph
